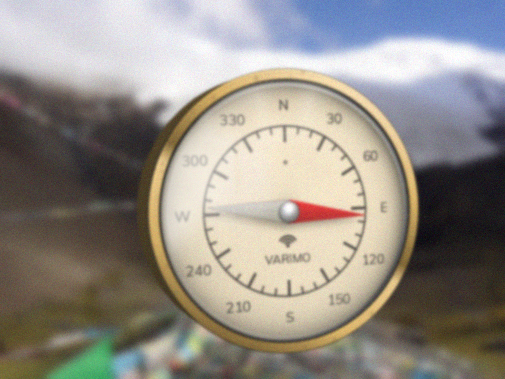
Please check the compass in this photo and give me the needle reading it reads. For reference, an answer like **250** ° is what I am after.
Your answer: **95** °
